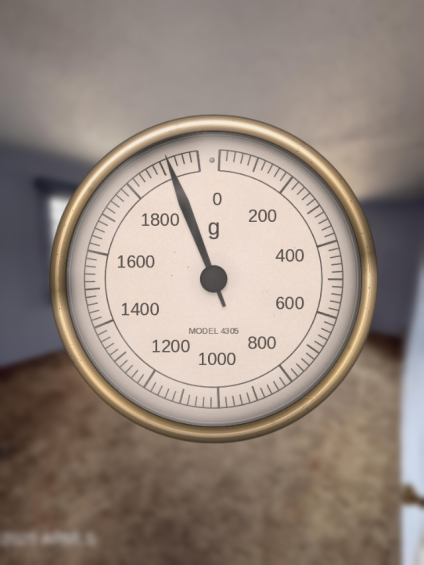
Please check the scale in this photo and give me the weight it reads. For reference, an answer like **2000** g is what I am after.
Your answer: **1920** g
